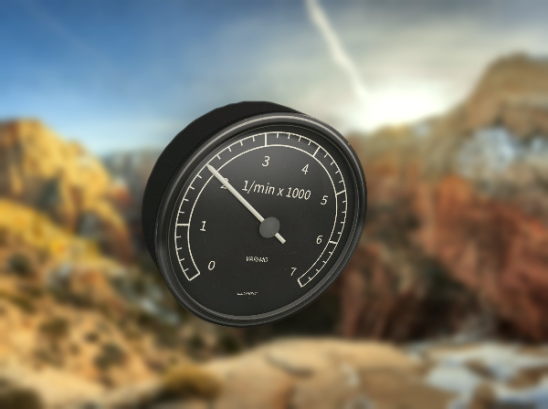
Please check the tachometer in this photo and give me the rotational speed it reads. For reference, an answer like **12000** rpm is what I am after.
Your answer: **2000** rpm
